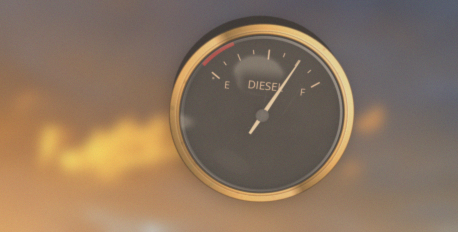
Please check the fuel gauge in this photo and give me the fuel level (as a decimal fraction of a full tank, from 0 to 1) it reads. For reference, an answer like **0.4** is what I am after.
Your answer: **0.75**
